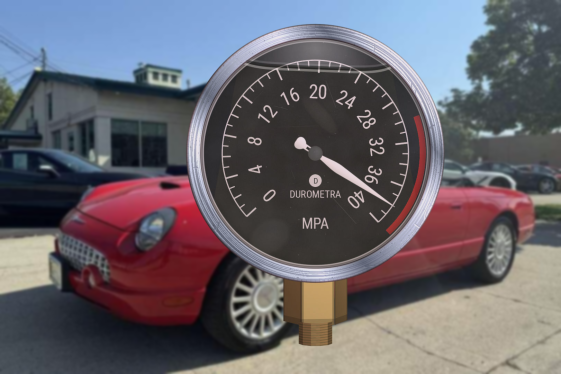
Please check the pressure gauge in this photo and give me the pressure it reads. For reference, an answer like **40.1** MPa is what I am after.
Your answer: **38** MPa
